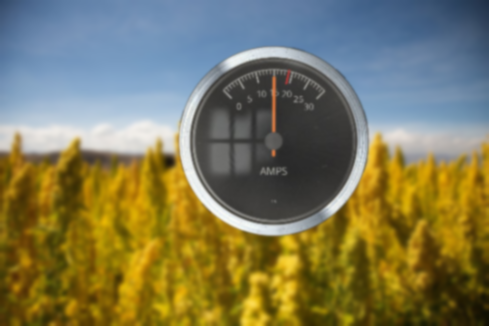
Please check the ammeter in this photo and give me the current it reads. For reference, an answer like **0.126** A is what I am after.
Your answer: **15** A
